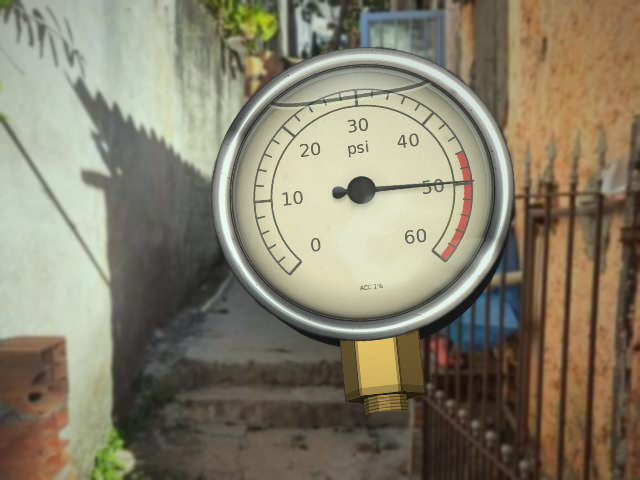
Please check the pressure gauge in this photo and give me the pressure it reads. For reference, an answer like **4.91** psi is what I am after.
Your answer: **50** psi
